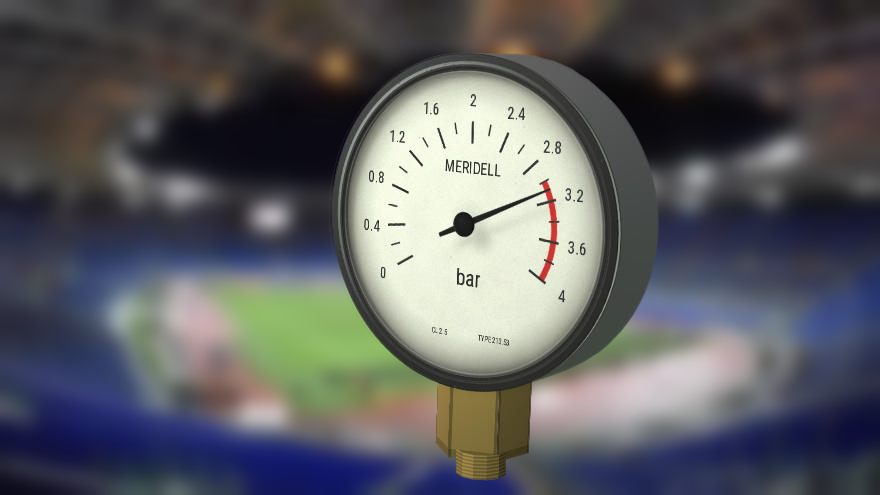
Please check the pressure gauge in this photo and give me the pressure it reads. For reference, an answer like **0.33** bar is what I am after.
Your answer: **3.1** bar
